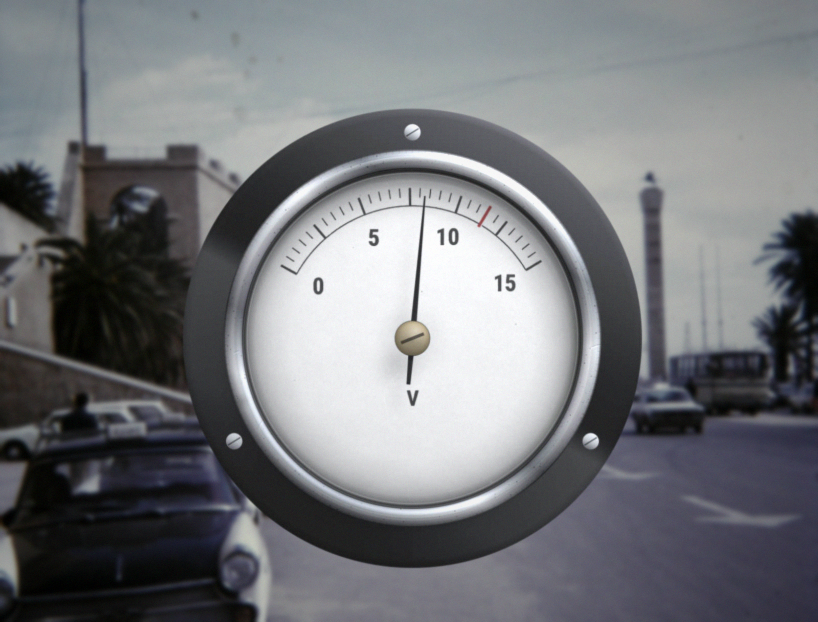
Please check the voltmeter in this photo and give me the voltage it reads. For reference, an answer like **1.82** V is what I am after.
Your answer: **8.25** V
